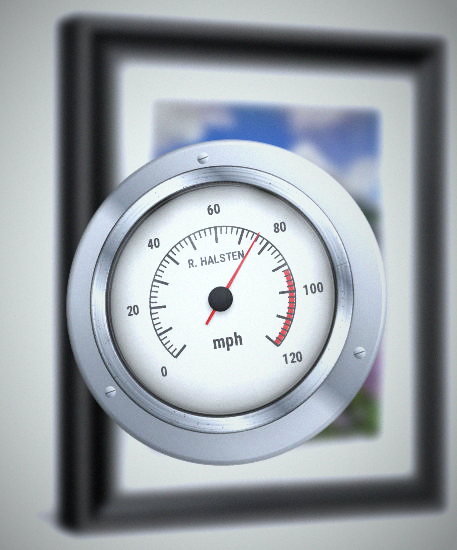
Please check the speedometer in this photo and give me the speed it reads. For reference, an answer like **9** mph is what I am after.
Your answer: **76** mph
